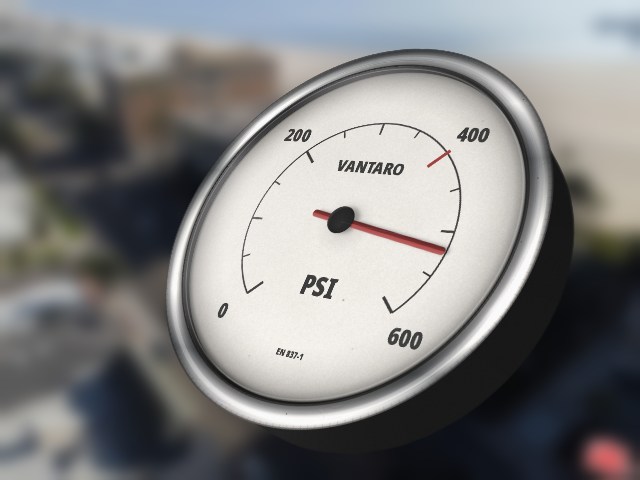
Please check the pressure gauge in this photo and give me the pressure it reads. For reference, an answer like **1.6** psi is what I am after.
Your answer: **525** psi
